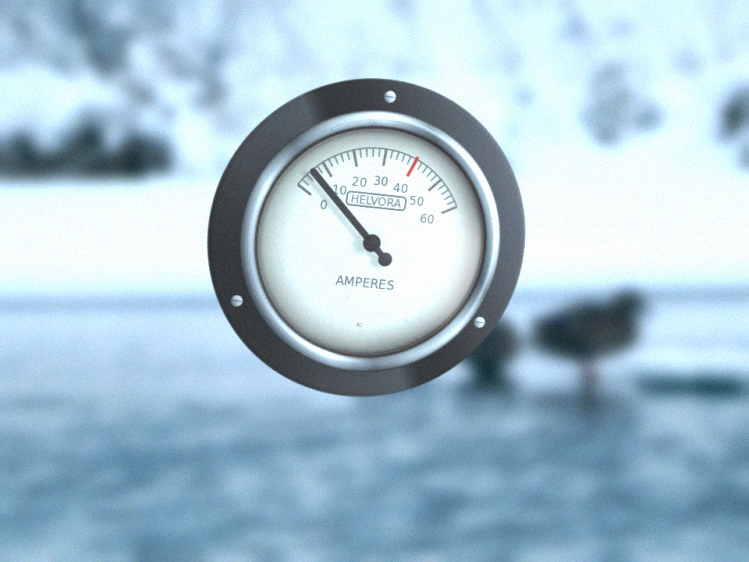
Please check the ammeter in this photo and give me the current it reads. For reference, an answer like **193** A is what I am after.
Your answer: **6** A
